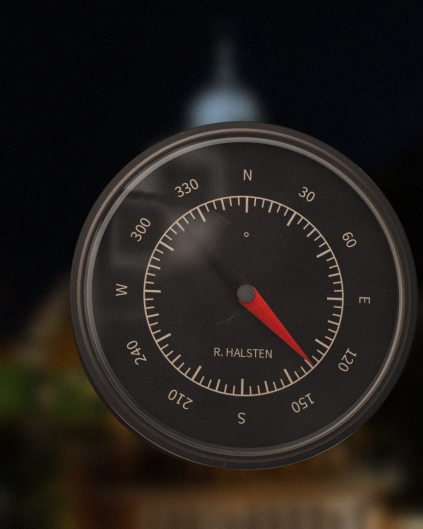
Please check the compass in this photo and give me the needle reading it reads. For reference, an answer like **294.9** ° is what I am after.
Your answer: **135** °
